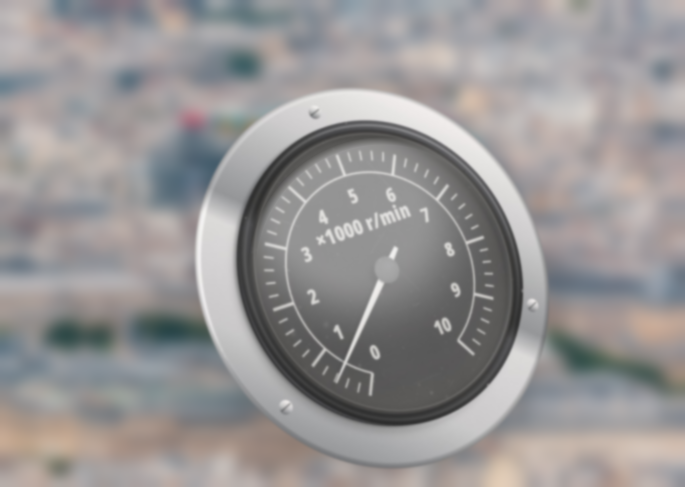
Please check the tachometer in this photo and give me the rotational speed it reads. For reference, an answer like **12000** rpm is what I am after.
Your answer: **600** rpm
